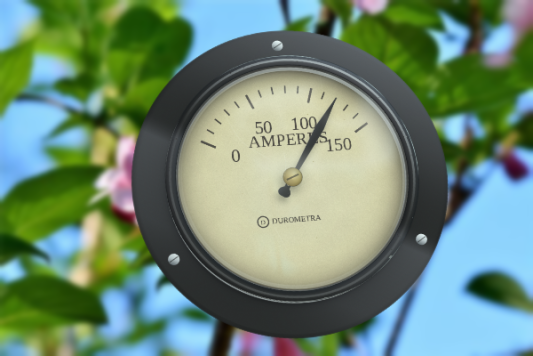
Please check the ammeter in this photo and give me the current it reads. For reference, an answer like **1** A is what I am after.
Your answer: **120** A
